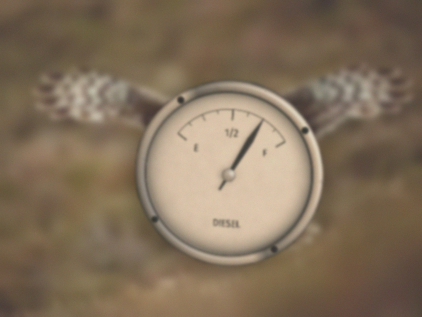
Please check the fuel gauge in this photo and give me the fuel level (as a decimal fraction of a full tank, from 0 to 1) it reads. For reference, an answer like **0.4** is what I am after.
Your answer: **0.75**
